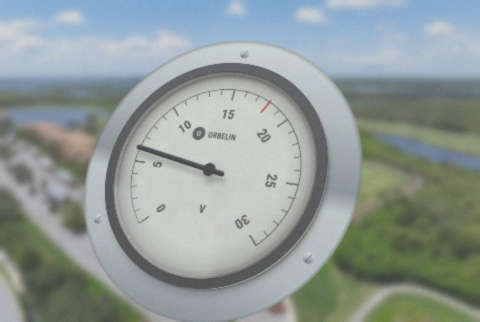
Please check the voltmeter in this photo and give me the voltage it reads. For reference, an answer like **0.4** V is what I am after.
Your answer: **6** V
